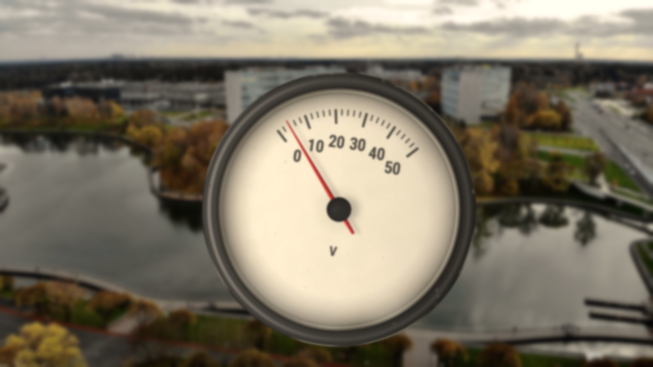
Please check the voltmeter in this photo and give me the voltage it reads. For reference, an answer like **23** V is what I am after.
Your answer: **4** V
